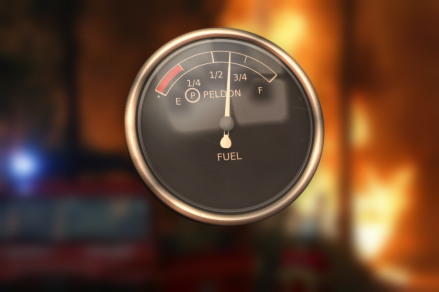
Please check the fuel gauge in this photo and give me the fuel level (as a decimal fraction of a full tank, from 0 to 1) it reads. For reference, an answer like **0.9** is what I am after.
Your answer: **0.625**
